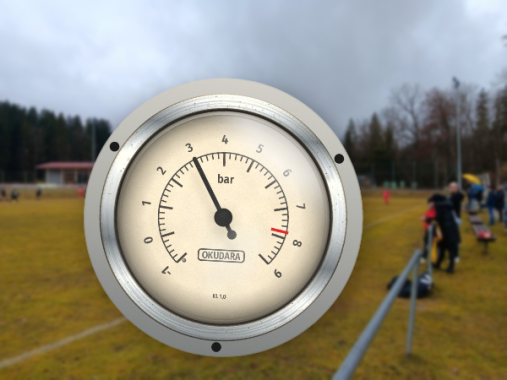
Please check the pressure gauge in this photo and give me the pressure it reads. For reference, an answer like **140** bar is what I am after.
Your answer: **3** bar
